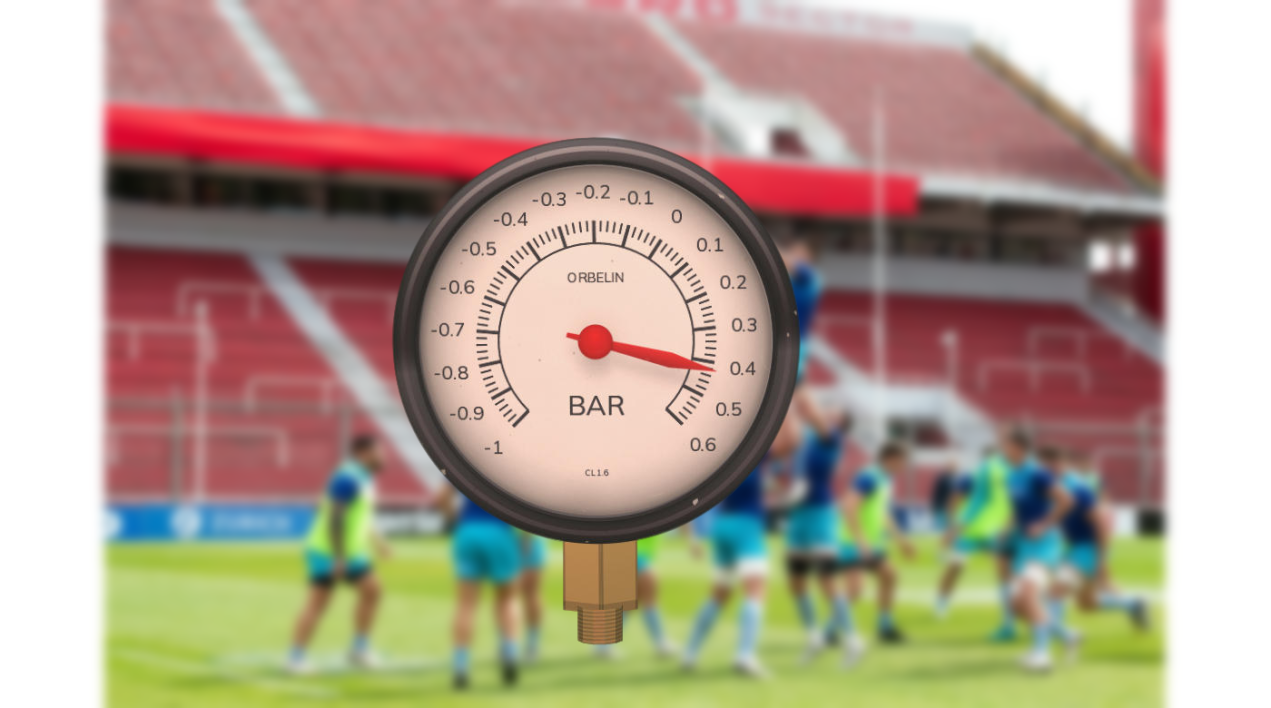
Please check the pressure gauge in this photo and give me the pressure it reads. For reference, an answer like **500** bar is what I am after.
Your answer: **0.42** bar
